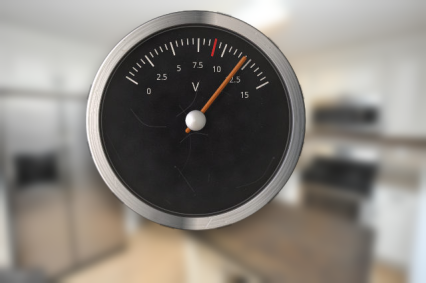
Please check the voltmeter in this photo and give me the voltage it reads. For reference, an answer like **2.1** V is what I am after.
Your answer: **12** V
